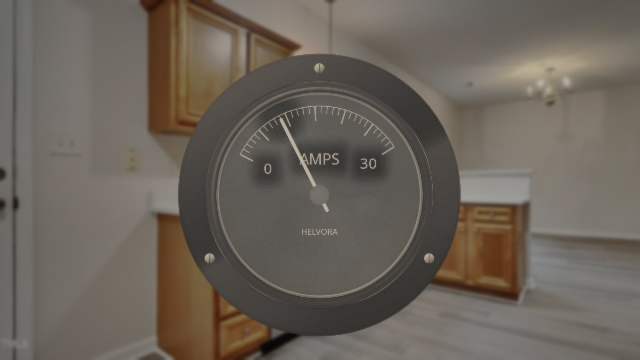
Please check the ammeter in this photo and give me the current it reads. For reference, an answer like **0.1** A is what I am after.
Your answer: **9** A
